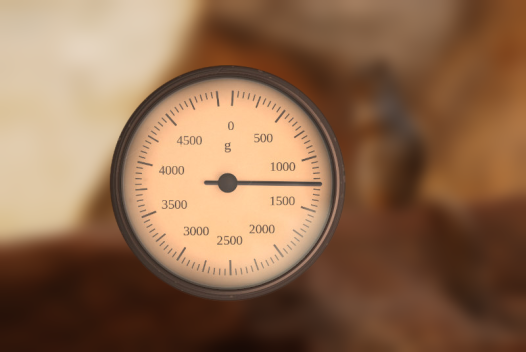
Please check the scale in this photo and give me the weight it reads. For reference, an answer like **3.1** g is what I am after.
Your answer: **1250** g
